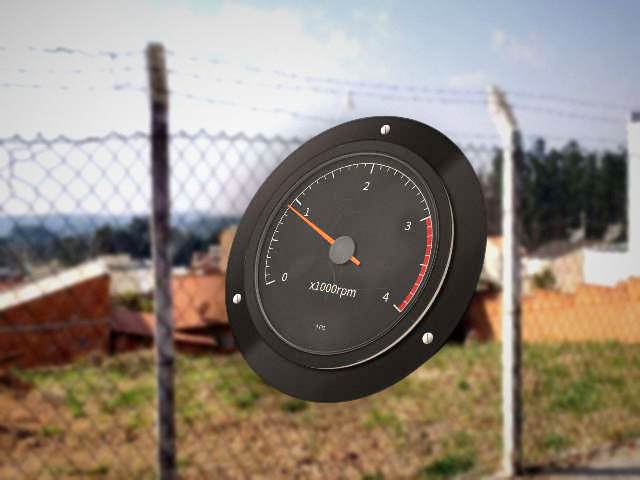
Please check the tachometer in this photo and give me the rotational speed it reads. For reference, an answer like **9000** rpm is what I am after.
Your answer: **900** rpm
